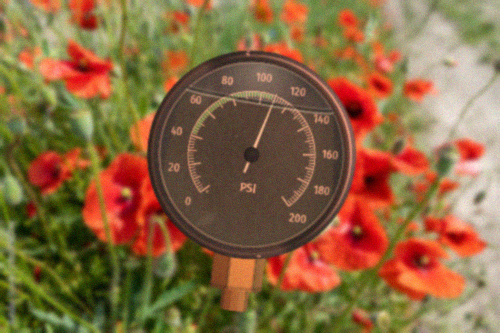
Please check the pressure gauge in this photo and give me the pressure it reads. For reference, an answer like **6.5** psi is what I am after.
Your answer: **110** psi
